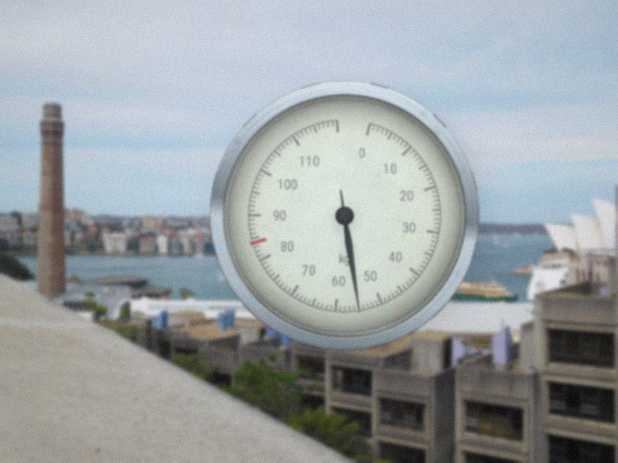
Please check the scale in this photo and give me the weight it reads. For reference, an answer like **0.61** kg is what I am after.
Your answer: **55** kg
